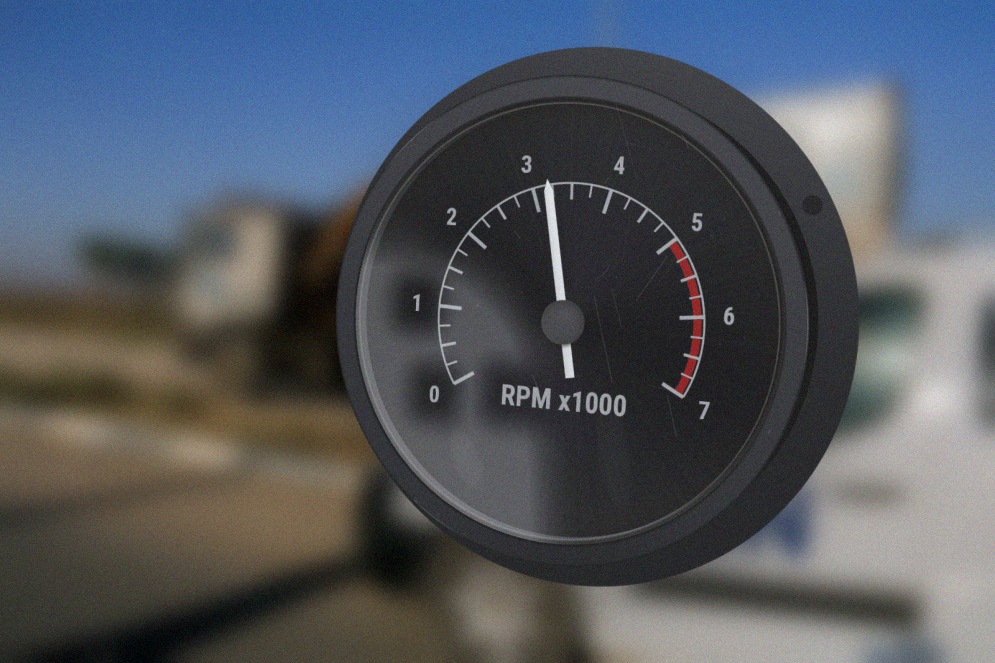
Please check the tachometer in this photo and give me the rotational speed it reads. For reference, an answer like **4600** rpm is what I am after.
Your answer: **3250** rpm
